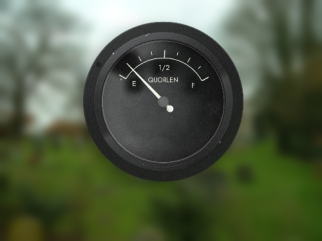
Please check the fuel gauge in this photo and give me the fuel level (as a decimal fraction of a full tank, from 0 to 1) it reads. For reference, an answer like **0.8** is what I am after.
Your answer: **0.125**
